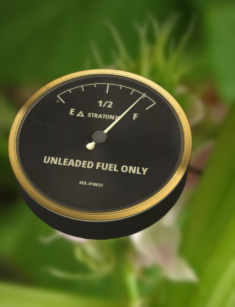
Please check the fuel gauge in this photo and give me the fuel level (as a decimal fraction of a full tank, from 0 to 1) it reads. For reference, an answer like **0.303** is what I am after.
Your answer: **0.875**
